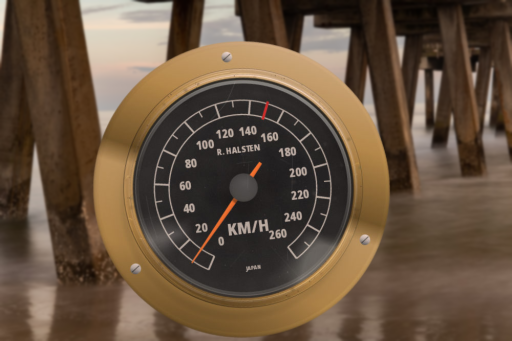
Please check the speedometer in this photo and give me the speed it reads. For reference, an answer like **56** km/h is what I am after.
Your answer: **10** km/h
